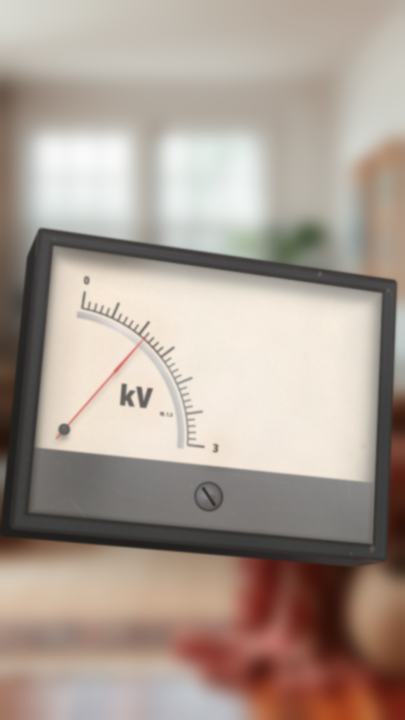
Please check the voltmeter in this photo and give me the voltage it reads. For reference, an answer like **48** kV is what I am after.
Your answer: **1.1** kV
